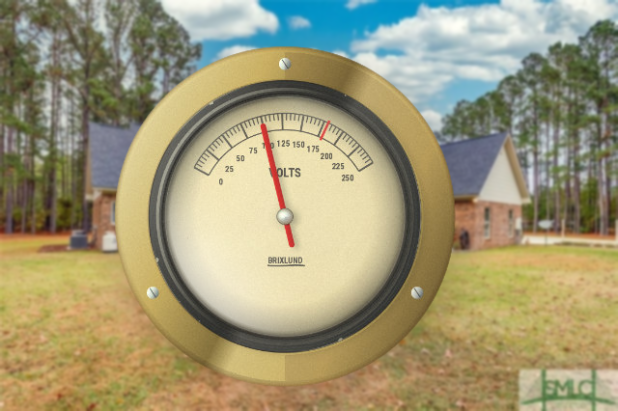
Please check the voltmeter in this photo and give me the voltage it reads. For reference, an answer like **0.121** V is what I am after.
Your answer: **100** V
